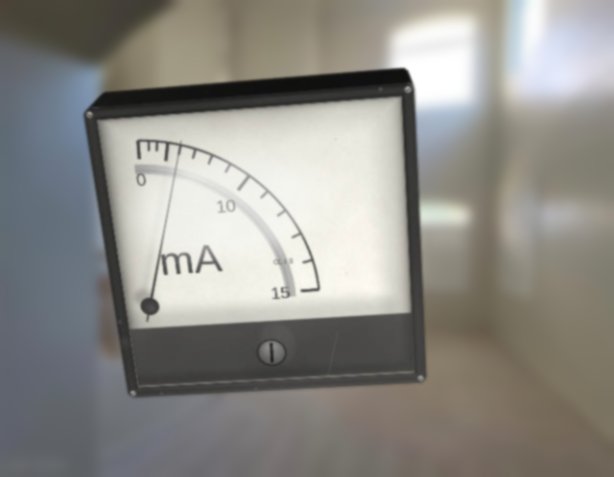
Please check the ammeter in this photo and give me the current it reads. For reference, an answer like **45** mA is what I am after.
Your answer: **6** mA
